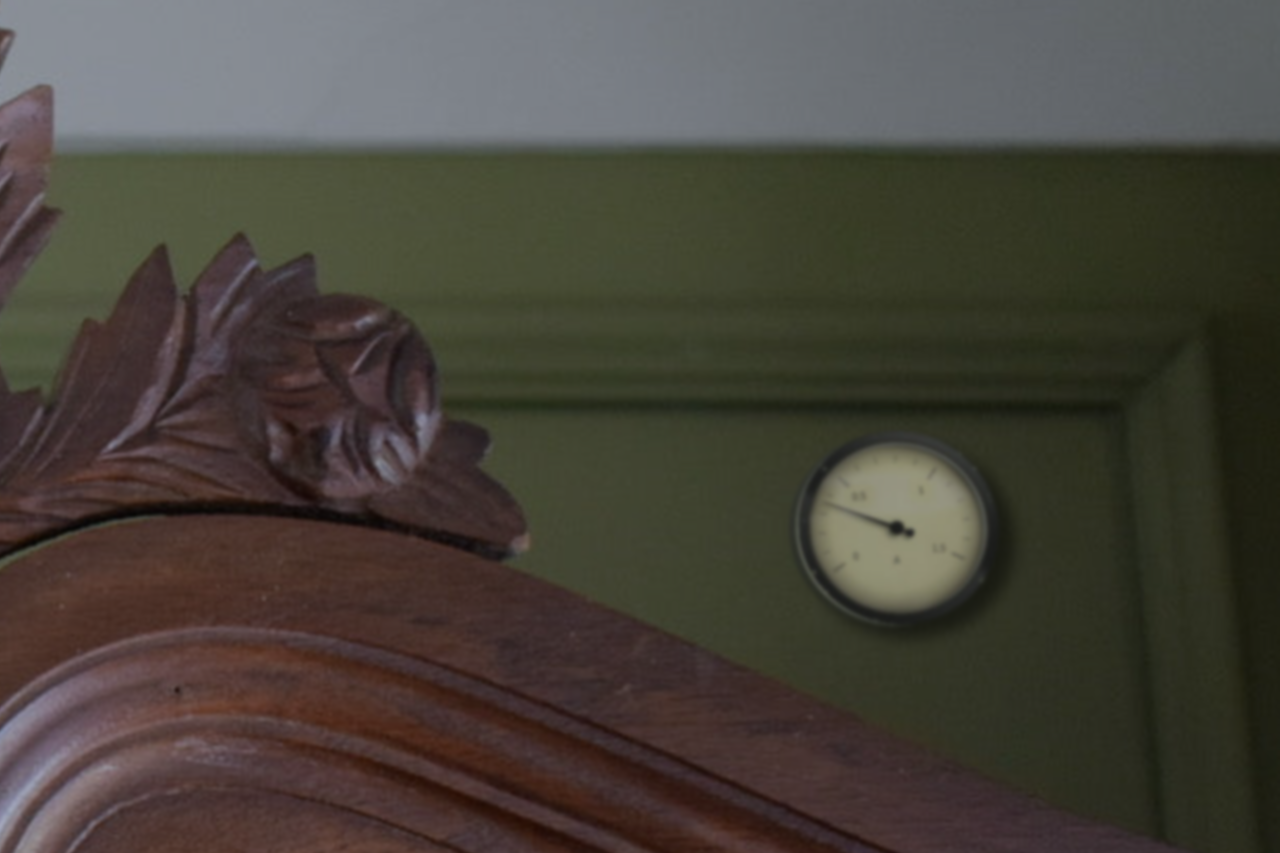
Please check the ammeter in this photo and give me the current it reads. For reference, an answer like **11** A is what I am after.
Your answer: **0.35** A
